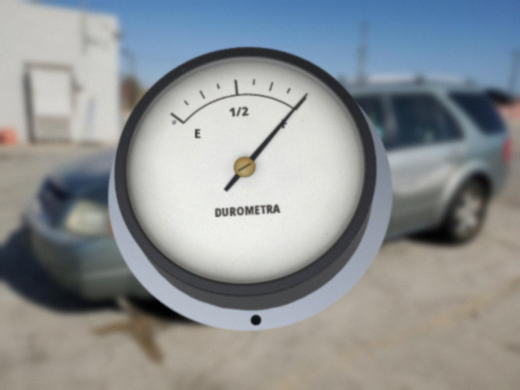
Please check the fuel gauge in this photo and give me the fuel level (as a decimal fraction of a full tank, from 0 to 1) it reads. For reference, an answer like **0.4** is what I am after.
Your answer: **1**
